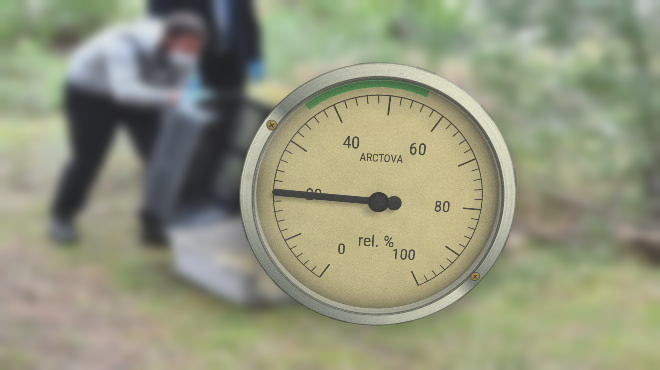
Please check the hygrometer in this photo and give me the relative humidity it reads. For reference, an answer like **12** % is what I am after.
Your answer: **20** %
